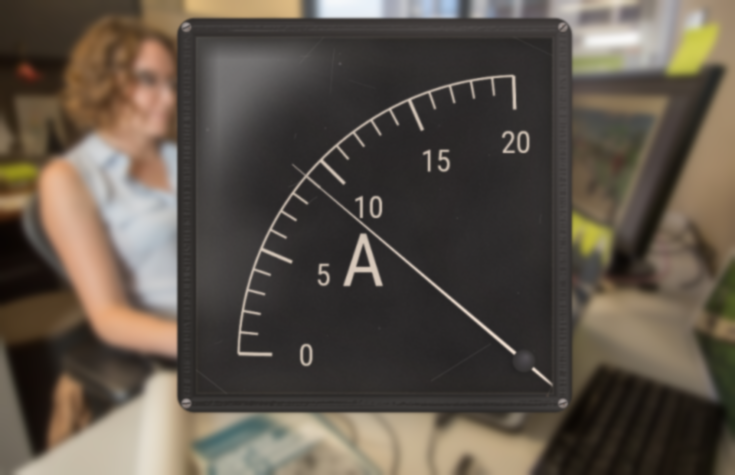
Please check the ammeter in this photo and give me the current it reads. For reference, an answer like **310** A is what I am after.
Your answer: **9** A
